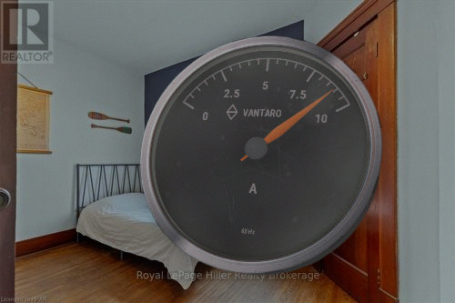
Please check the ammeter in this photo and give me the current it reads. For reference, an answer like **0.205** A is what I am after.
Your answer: **9** A
